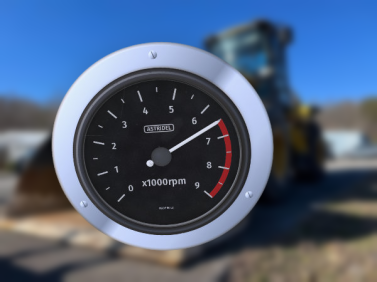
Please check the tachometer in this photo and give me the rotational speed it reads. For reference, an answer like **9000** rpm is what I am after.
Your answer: **6500** rpm
